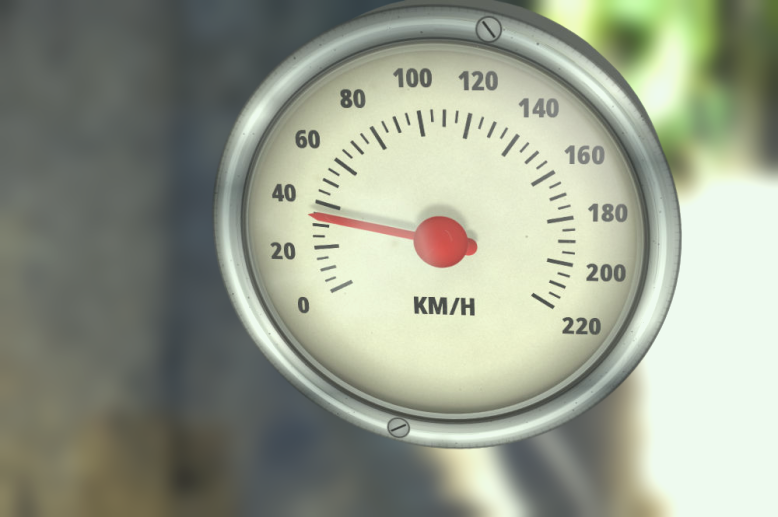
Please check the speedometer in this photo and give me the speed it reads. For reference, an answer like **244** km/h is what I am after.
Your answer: **35** km/h
